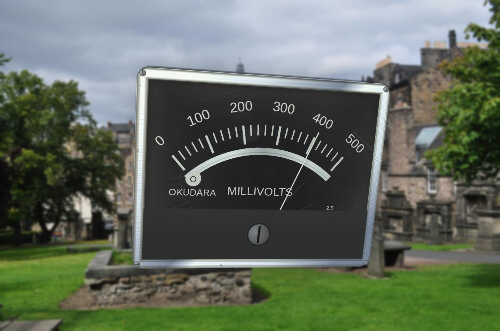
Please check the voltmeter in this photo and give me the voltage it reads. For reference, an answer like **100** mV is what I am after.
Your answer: **400** mV
